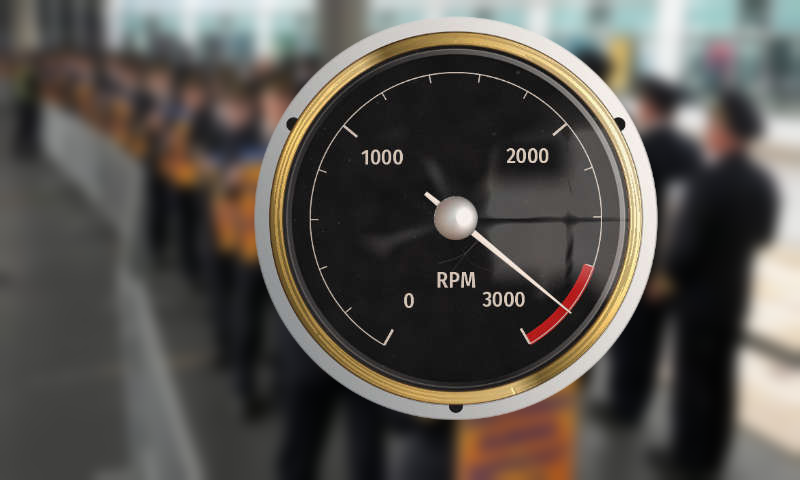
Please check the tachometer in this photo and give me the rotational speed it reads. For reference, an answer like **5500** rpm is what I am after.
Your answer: **2800** rpm
